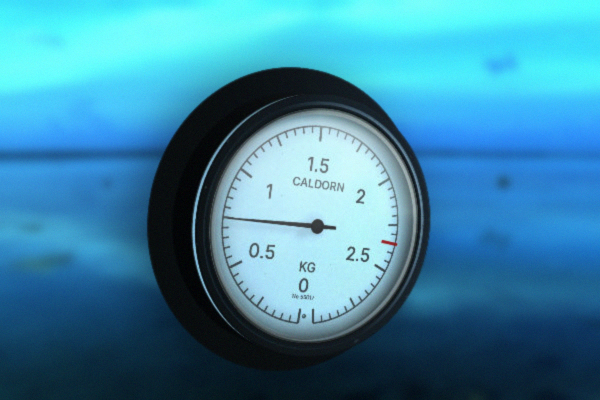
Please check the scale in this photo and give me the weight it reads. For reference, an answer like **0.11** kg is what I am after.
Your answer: **0.75** kg
